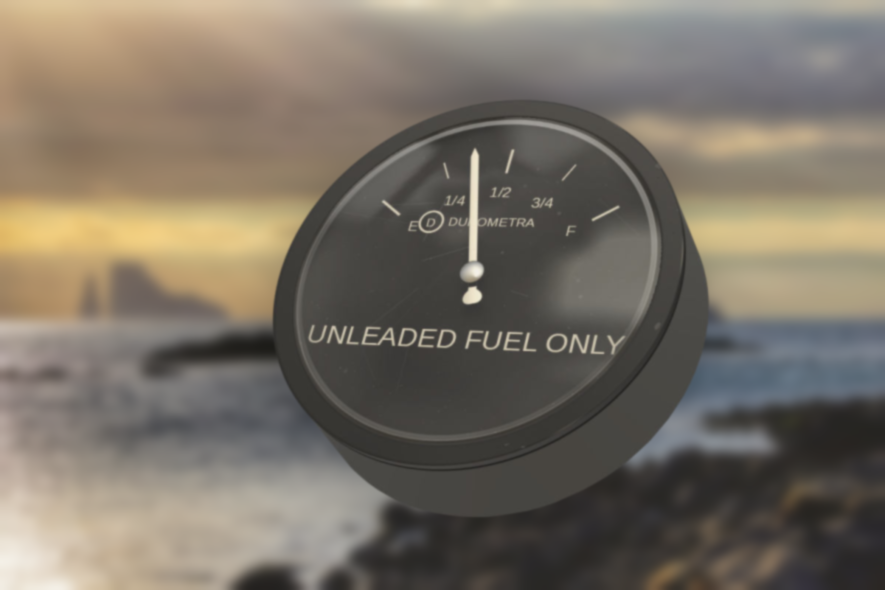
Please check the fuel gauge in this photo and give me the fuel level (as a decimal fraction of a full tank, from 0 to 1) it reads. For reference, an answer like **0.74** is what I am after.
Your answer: **0.375**
